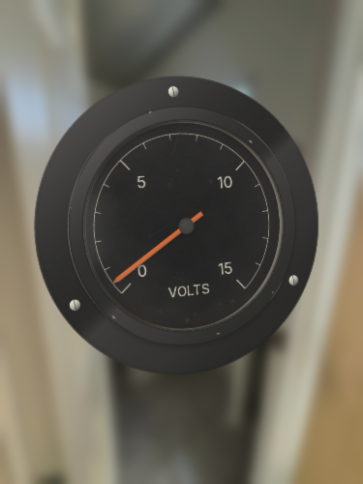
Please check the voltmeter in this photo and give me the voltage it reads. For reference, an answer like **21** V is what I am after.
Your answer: **0.5** V
